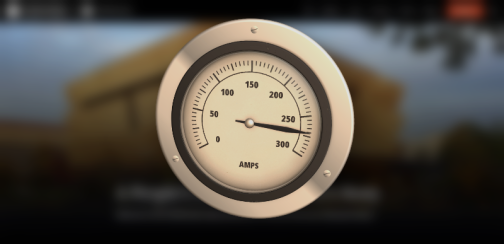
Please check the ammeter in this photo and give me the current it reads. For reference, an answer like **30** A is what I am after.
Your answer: **270** A
